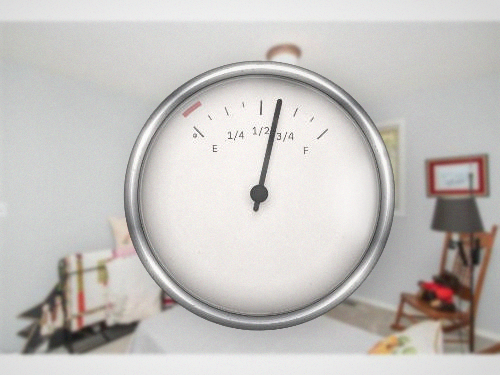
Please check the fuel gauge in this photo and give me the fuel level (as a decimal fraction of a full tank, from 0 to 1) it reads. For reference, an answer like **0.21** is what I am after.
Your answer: **0.625**
